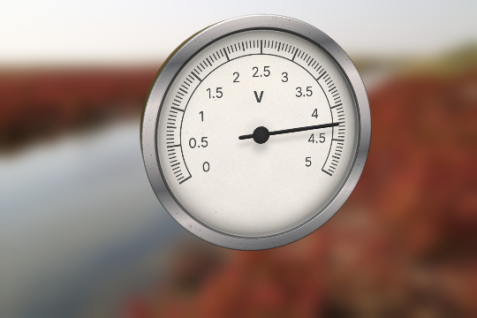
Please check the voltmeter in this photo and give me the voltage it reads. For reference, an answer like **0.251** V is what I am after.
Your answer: **4.25** V
